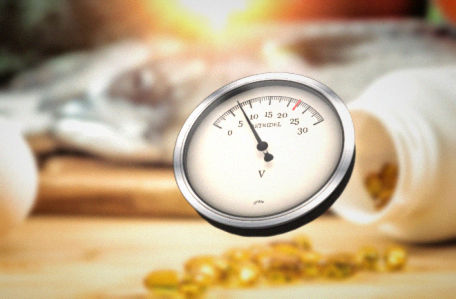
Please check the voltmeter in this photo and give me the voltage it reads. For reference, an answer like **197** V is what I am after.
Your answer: **7.5** V
